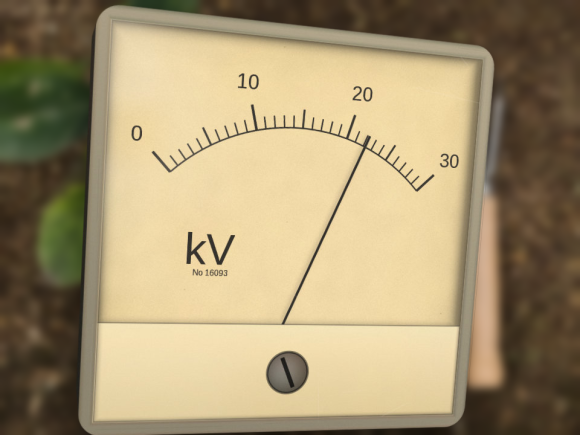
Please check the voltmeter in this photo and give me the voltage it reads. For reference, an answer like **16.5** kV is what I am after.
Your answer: **22** kV
